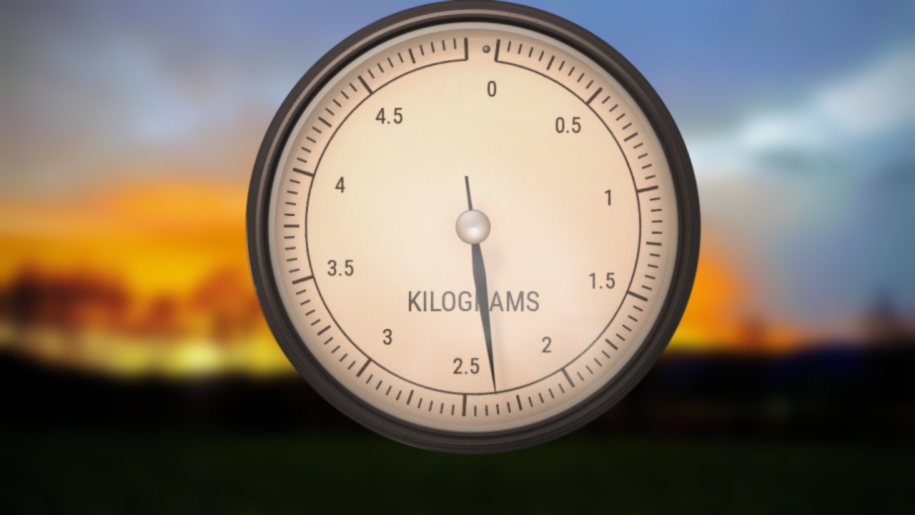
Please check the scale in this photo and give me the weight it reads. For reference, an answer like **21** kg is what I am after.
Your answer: **2.35** kg
